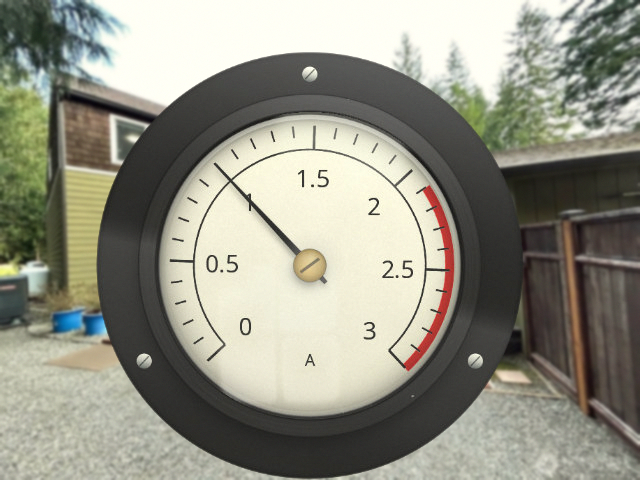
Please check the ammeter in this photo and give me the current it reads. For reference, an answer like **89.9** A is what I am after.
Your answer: **1** A
